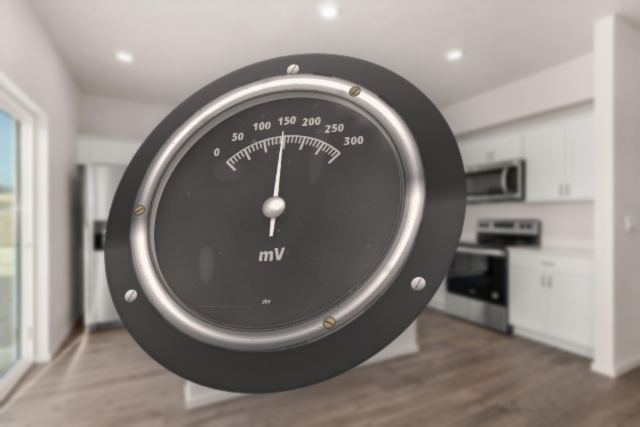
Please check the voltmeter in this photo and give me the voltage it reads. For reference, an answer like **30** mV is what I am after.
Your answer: **150** mV
